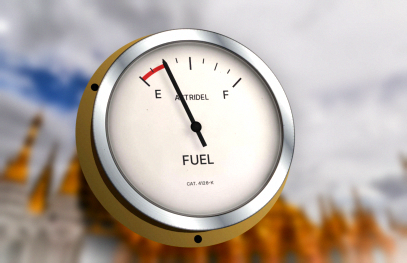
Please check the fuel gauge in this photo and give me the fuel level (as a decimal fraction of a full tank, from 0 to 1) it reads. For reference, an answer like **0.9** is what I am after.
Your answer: **0.25**
